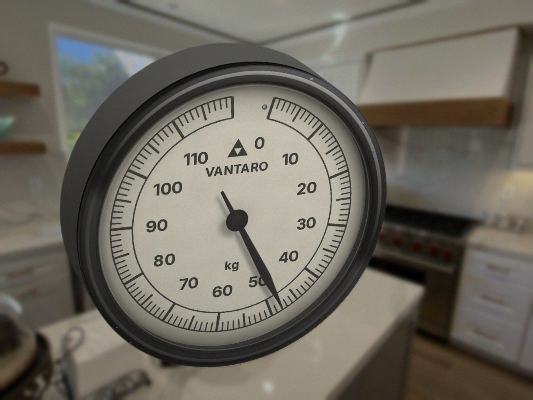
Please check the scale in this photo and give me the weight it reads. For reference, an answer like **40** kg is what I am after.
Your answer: **48** kg
